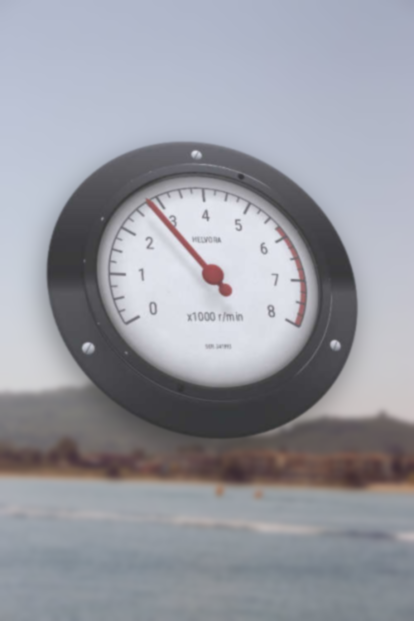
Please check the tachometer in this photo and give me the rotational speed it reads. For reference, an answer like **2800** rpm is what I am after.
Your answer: **2750** rpm
